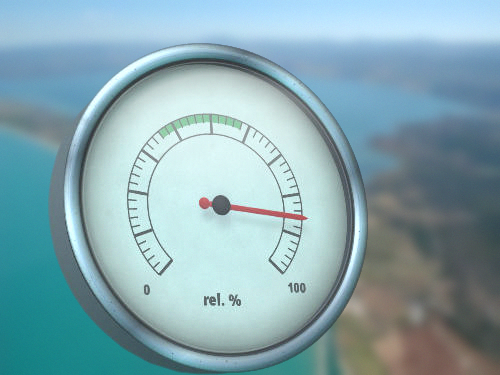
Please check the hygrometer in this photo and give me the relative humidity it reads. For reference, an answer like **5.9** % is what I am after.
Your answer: **86** %
